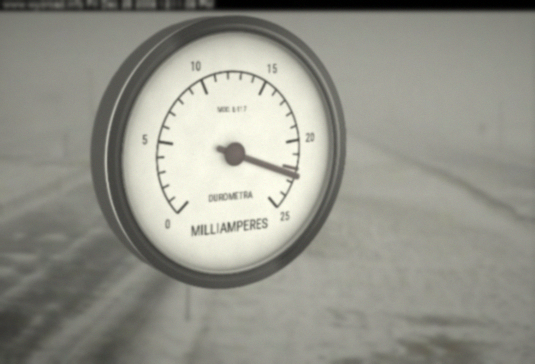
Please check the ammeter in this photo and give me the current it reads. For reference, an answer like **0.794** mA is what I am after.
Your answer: **22.5** mA
